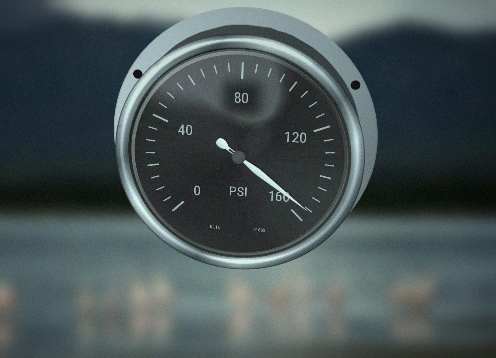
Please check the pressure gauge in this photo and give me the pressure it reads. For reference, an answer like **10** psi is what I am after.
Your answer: **155** psi
